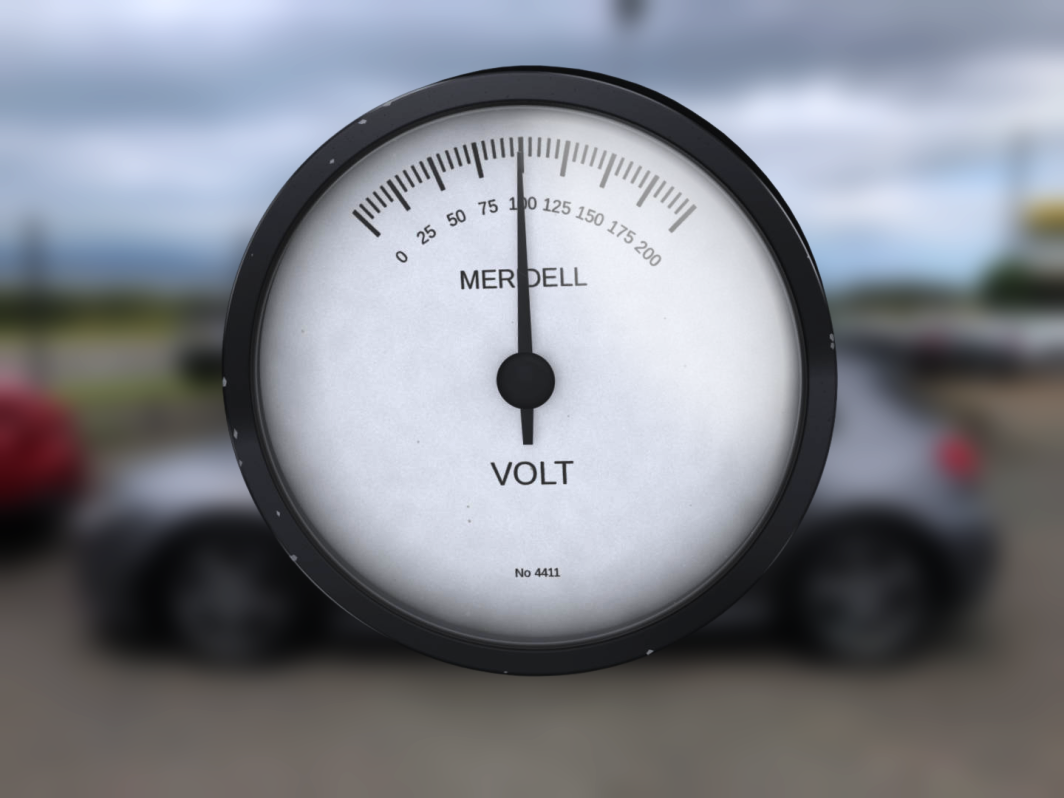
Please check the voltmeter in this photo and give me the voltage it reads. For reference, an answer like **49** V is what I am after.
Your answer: **100** V
